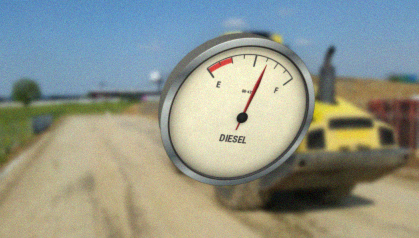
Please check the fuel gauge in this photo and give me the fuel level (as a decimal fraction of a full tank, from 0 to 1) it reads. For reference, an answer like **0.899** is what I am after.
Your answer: **0.625**
